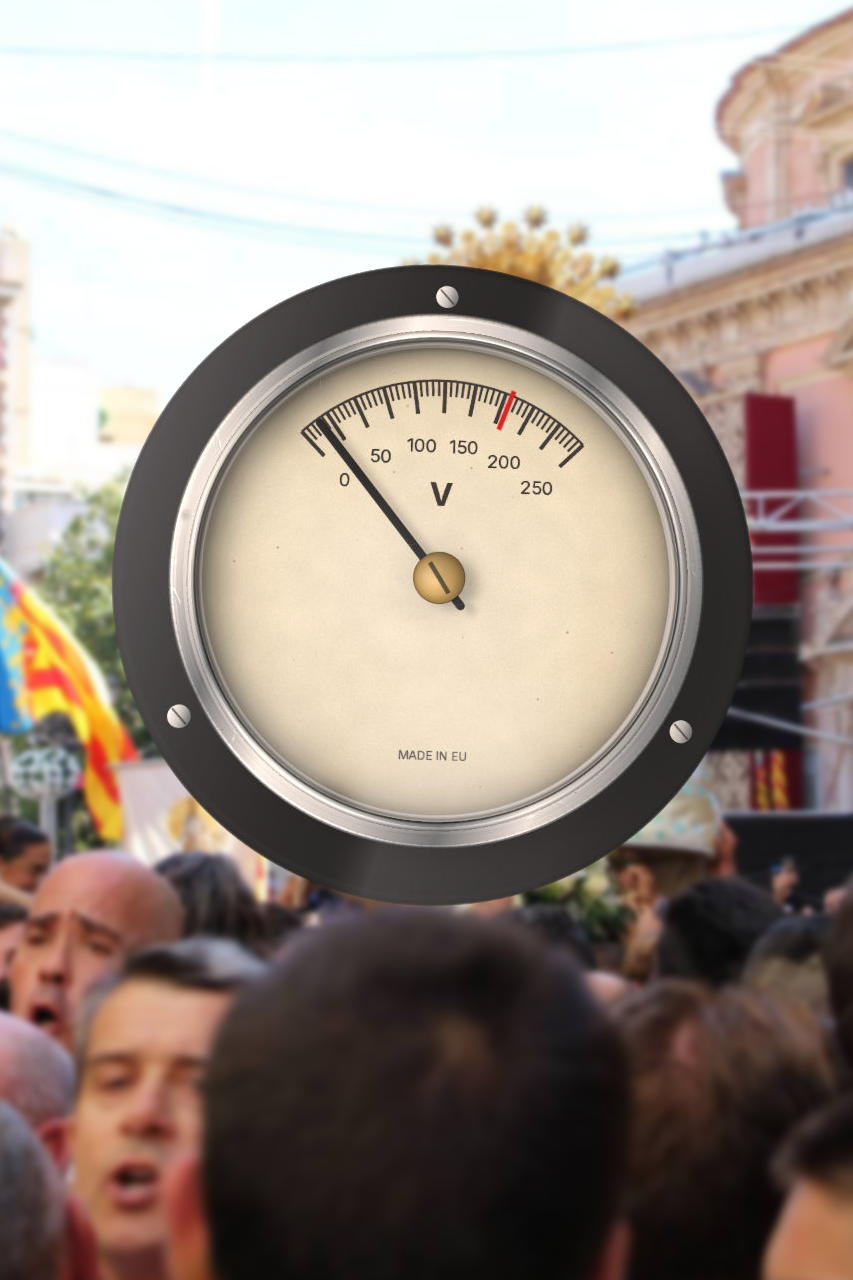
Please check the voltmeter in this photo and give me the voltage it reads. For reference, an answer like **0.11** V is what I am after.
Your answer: **15** V
